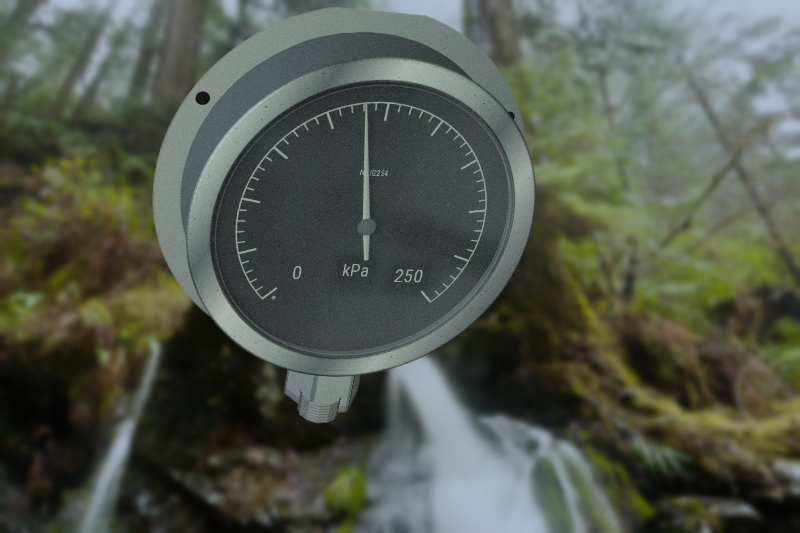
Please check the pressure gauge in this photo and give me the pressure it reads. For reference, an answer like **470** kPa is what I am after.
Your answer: **115** kPa
